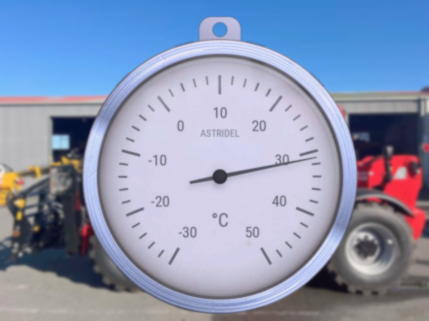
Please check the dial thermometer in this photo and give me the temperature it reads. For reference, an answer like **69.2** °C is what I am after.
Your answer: **31** °C
